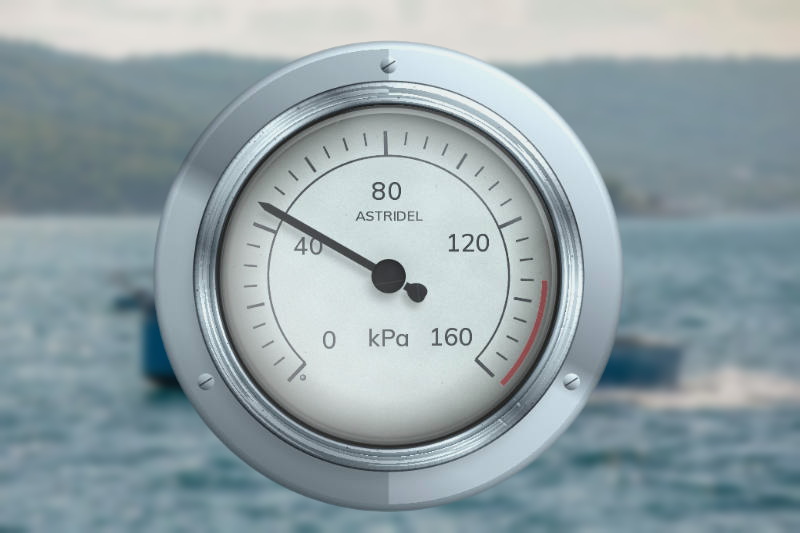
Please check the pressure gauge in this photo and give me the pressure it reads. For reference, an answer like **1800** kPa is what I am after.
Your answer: **45** kPa
